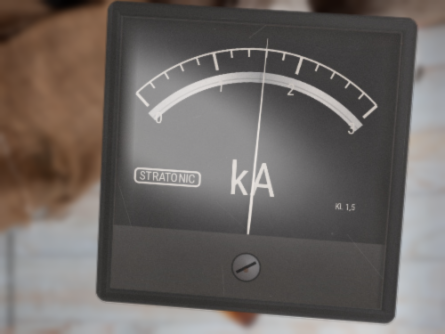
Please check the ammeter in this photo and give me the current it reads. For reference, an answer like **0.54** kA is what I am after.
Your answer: **1.6** kA
